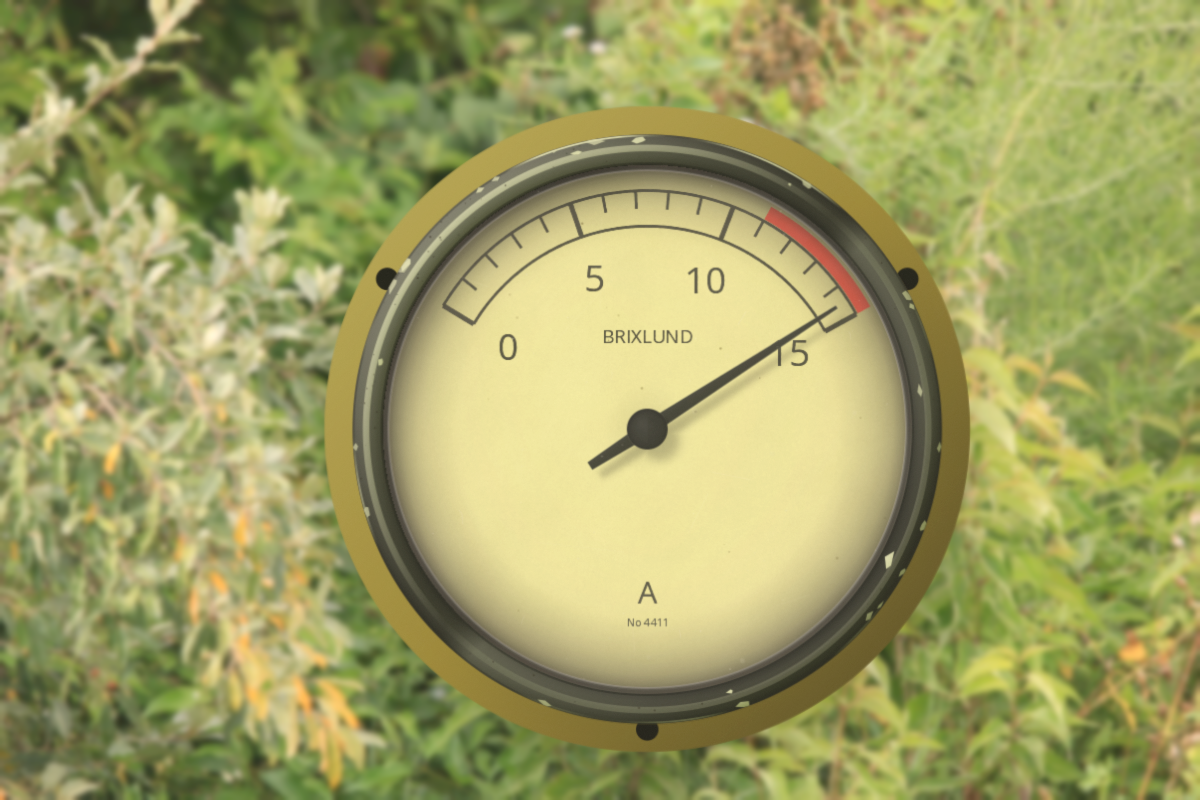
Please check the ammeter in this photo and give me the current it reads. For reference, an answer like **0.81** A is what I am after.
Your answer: **14.5** A
